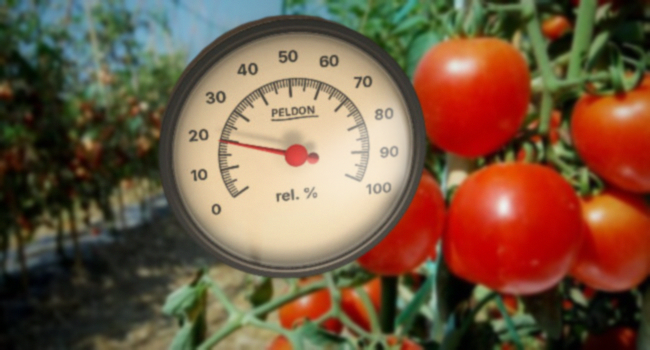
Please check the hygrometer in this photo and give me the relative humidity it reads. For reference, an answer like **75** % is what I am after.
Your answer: **20** %
